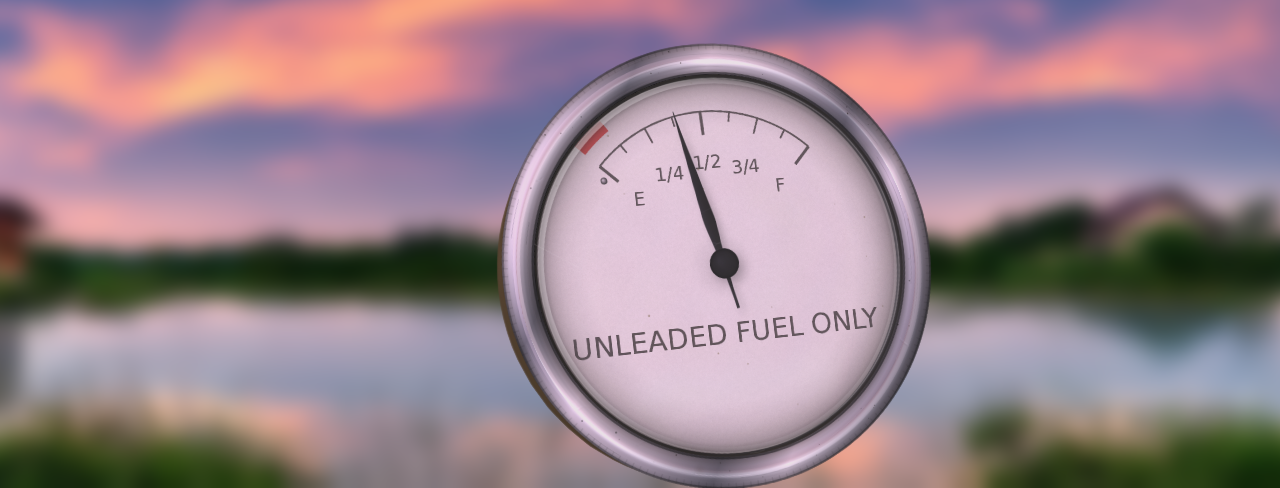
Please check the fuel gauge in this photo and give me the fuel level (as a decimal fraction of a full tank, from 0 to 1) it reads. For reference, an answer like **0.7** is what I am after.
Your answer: **0.375**
